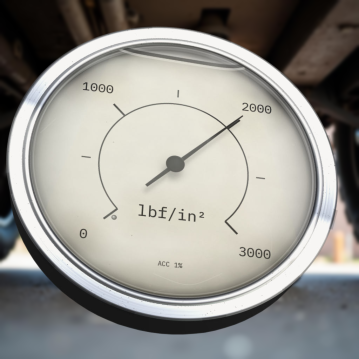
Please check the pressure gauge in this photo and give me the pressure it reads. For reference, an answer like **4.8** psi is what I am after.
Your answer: **2000** psi
